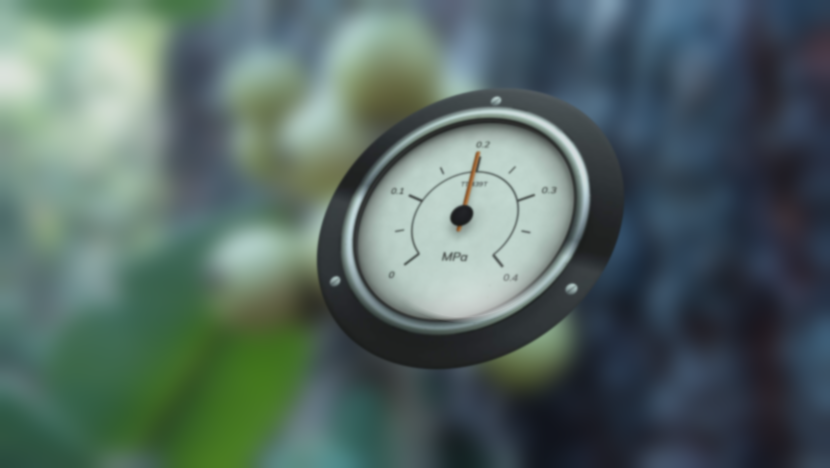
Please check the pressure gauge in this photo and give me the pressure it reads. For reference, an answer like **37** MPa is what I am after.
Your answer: **0.2** MPa
